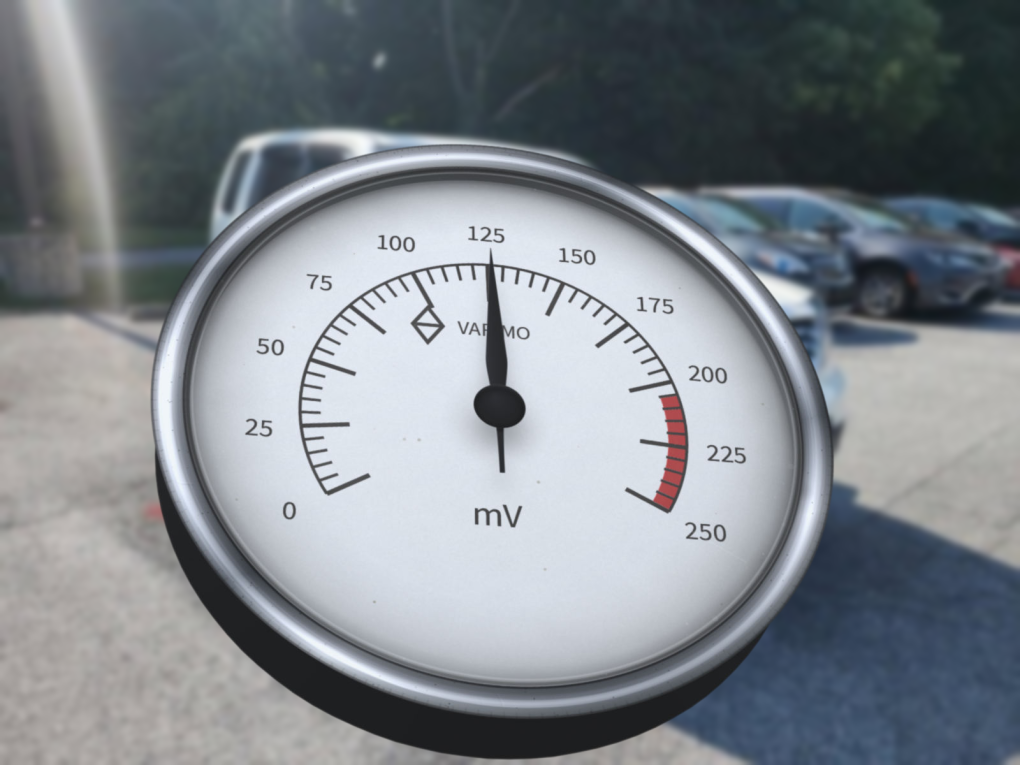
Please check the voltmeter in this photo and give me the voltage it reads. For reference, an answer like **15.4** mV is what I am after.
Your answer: **125** mV
